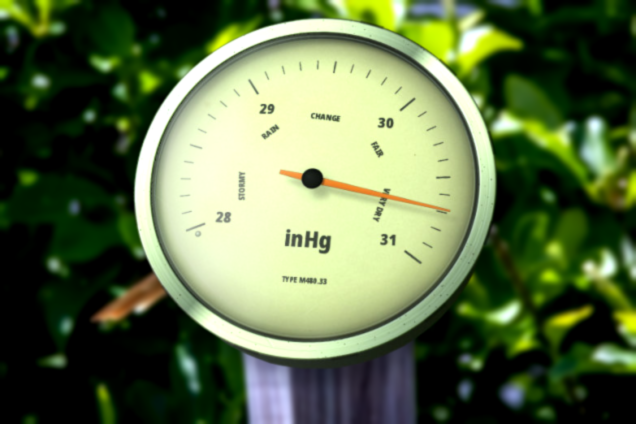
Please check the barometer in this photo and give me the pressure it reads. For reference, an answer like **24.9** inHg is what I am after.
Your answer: **30.7** inHg
